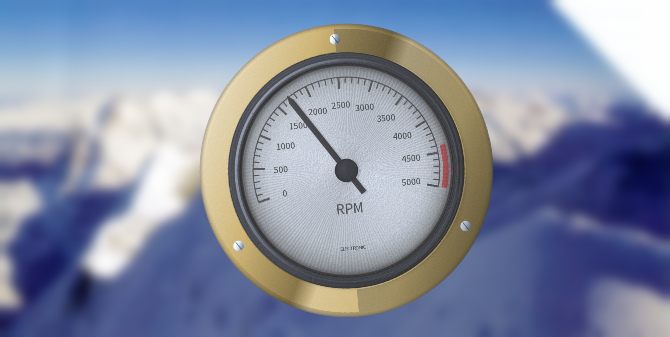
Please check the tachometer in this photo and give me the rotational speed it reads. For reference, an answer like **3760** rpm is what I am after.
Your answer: **1700** rpm
